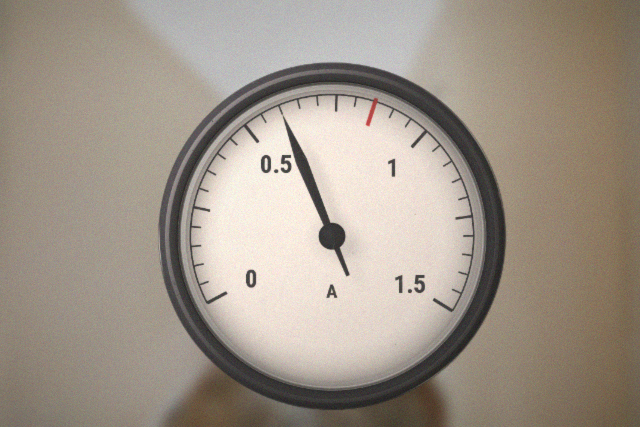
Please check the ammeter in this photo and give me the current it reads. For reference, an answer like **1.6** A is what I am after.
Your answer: **0.6** A
